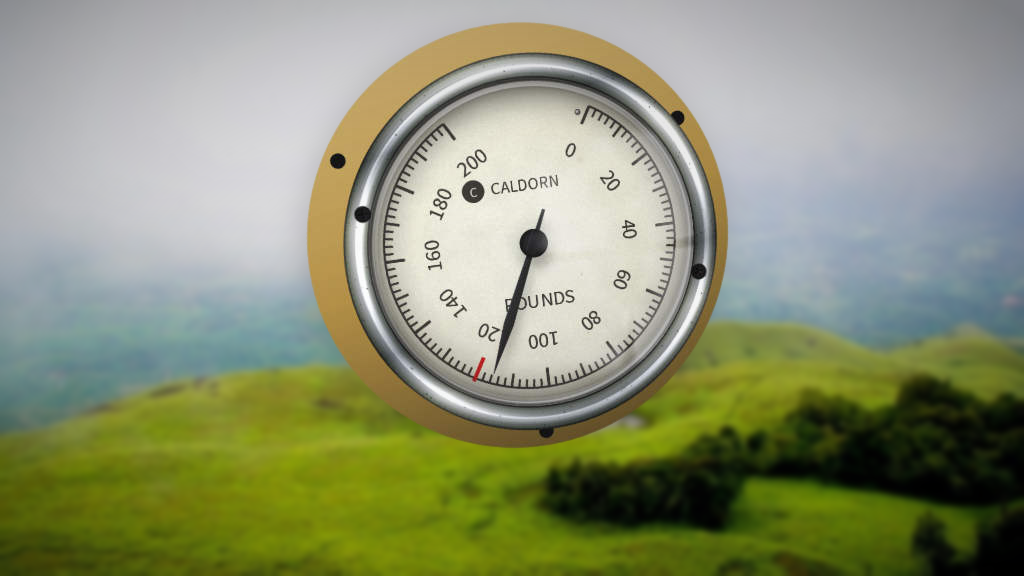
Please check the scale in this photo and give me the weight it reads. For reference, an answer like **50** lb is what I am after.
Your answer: **116** lb
